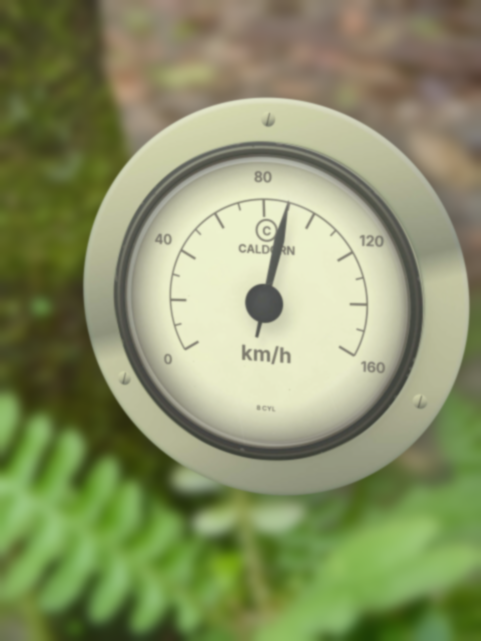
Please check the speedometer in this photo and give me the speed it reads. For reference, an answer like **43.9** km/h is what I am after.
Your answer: **90** km/h
